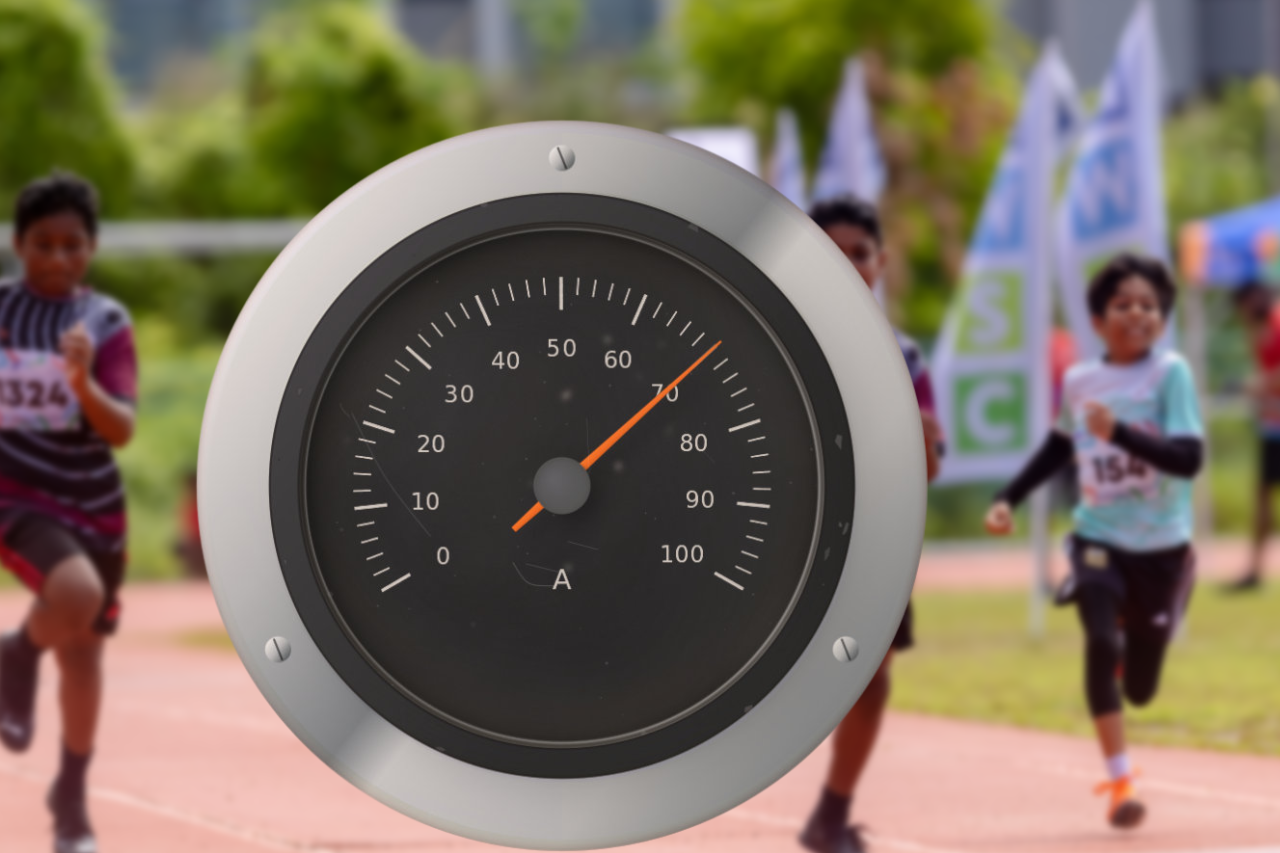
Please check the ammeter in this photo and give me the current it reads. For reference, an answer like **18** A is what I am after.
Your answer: **70** A
